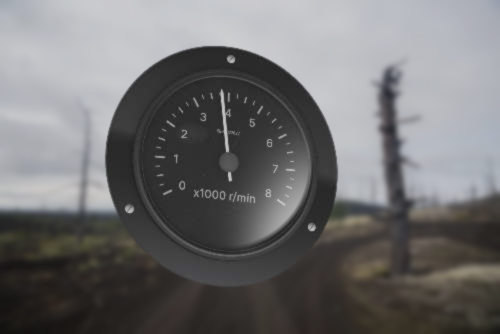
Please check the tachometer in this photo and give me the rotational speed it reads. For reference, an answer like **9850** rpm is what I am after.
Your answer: **3750** rpm
